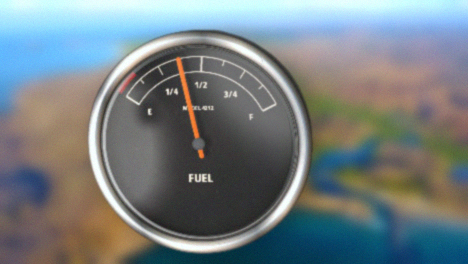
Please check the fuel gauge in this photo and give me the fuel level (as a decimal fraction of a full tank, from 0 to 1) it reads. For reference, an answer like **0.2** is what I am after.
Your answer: **0.375**
